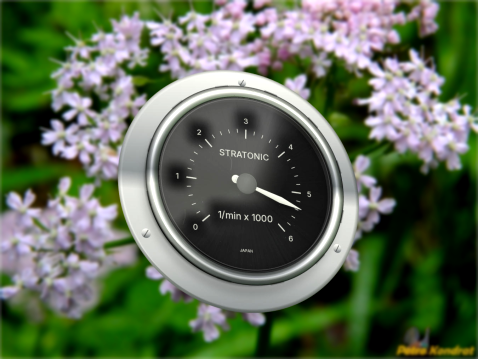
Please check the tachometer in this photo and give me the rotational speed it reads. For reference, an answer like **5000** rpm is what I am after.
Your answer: **5400** rpm
